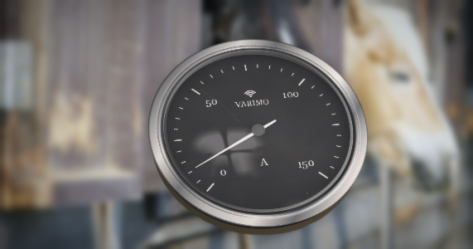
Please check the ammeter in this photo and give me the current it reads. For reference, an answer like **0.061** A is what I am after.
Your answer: **10** A
